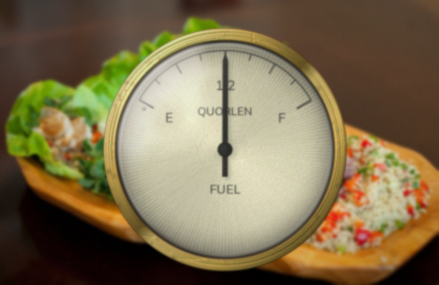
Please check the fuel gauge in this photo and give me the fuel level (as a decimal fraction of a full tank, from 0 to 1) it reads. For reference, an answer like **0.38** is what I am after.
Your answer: **0.5**
